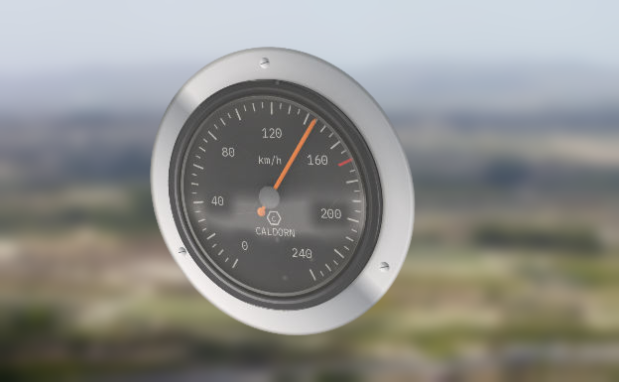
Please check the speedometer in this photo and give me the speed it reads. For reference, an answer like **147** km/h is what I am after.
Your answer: **145** km/h
